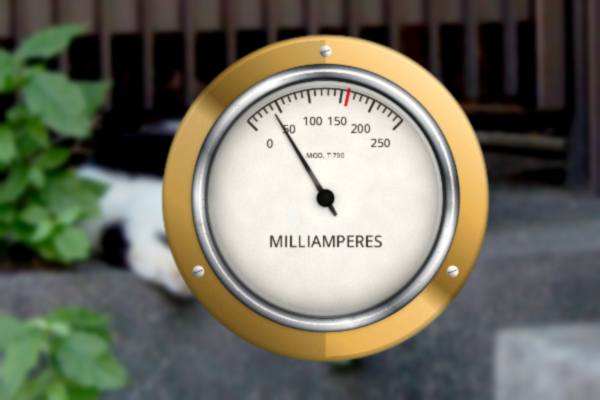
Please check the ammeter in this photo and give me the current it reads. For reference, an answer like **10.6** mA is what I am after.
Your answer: **40** mA
